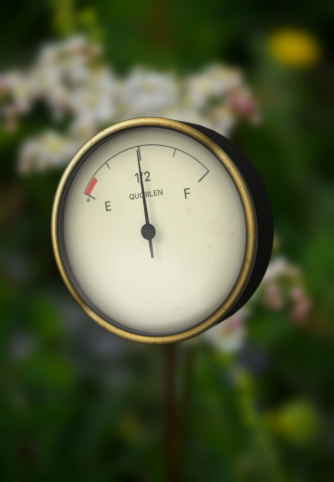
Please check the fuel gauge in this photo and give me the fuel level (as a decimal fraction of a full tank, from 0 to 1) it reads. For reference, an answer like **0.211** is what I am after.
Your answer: **0.5**
